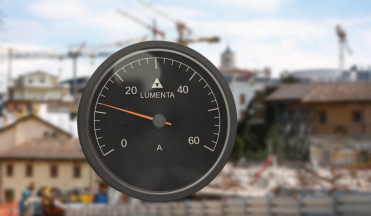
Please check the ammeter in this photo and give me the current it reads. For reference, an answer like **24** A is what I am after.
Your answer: **12** A
